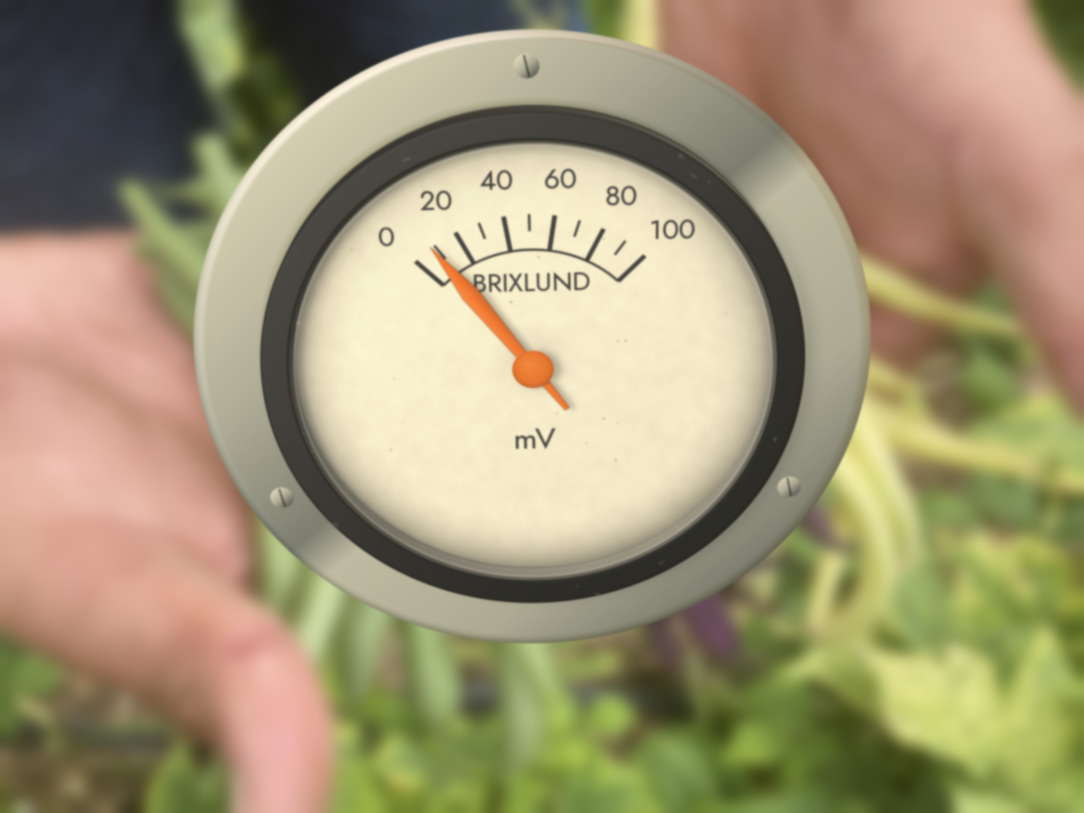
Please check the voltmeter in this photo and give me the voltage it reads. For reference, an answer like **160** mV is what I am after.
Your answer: **10** mV
